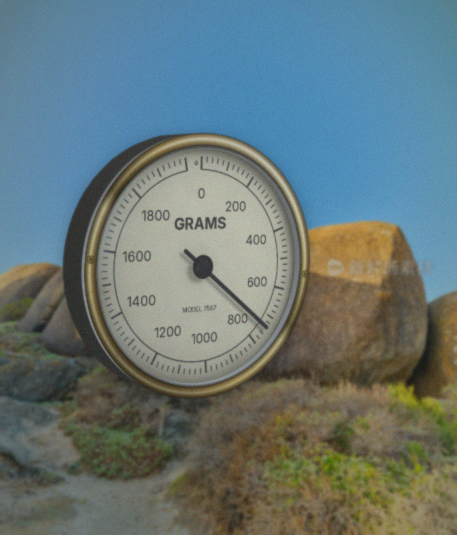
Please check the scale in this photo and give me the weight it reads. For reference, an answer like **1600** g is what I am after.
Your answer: **740** g
